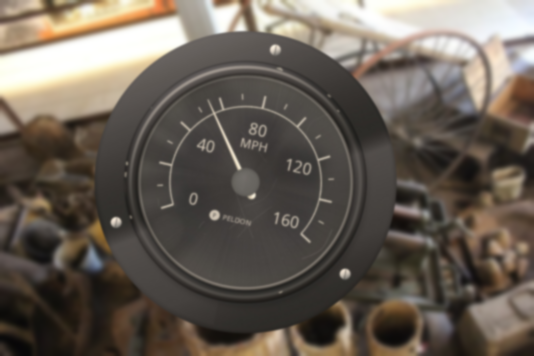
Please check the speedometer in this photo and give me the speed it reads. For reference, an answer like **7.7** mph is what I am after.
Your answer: **55** mph
